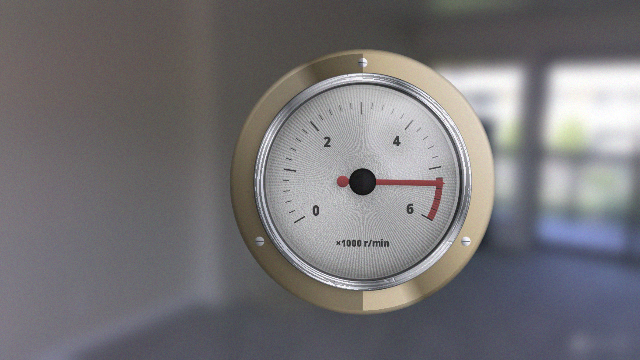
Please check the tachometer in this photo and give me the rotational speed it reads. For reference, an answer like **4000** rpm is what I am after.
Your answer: **5300** rpm
